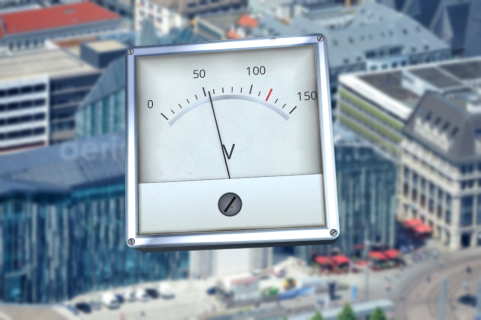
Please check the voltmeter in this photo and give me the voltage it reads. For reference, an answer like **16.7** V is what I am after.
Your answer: **55** V
